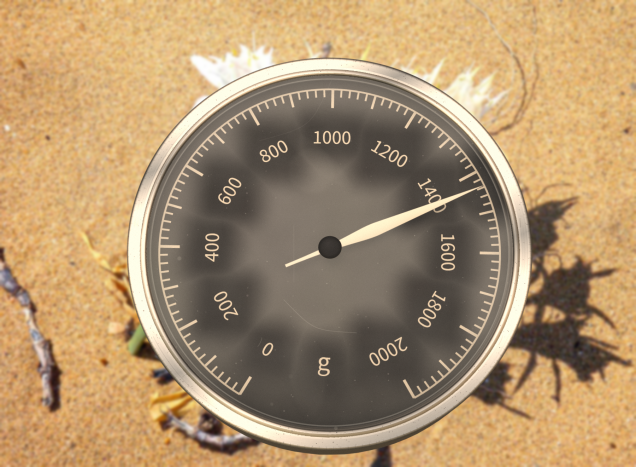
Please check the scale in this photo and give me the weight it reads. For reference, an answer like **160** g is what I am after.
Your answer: **1440** g
